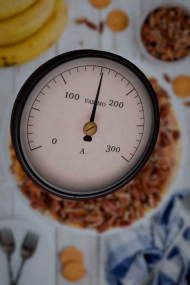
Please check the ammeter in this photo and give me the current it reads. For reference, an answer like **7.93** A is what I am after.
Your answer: **150** A
